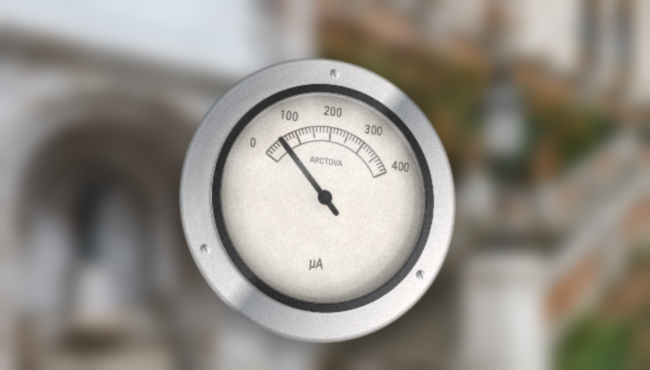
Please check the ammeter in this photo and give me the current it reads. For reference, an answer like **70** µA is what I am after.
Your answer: **50** µA
